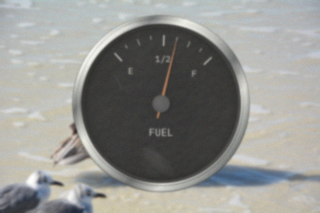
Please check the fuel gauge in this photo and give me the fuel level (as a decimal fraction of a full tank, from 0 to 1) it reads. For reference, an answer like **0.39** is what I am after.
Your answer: **0.625**
